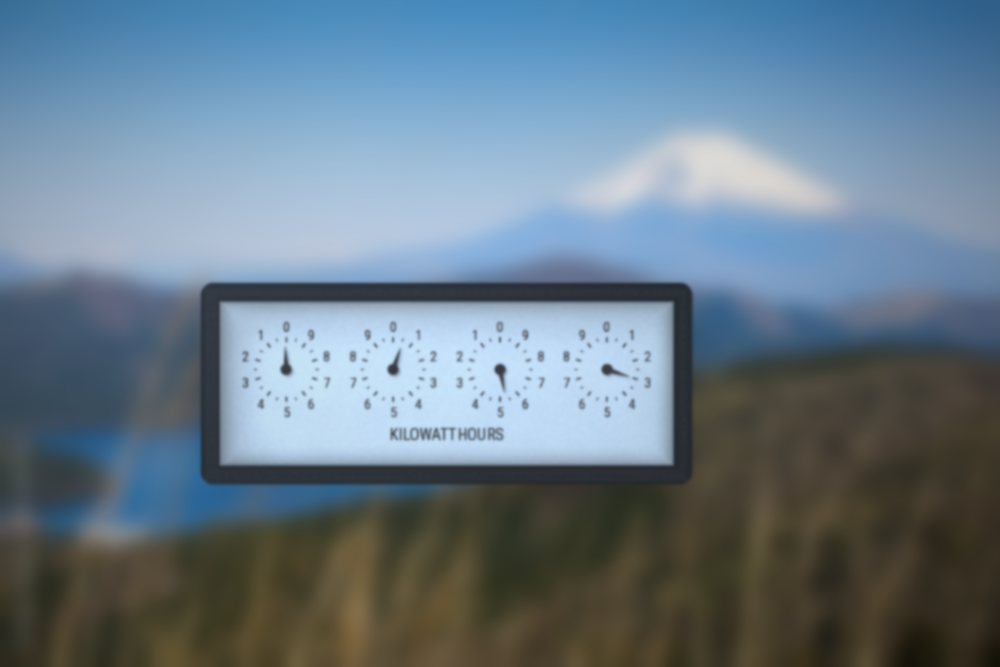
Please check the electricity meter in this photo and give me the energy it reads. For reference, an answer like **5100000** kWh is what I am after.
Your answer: **53** kWh
